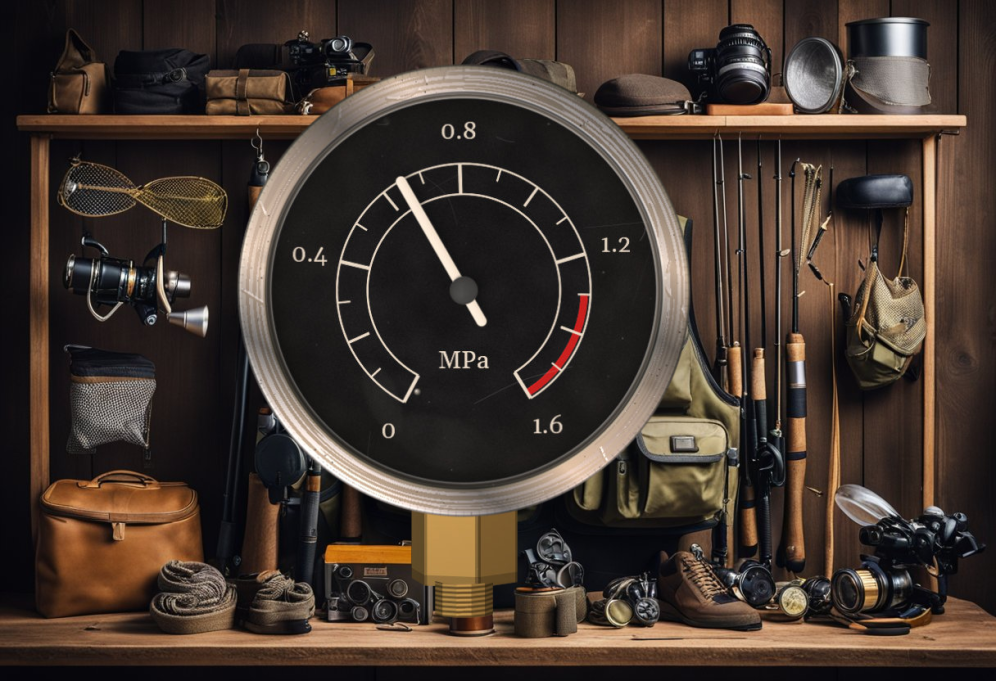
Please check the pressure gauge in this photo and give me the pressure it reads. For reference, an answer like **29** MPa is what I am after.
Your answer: **0.65** MPa
